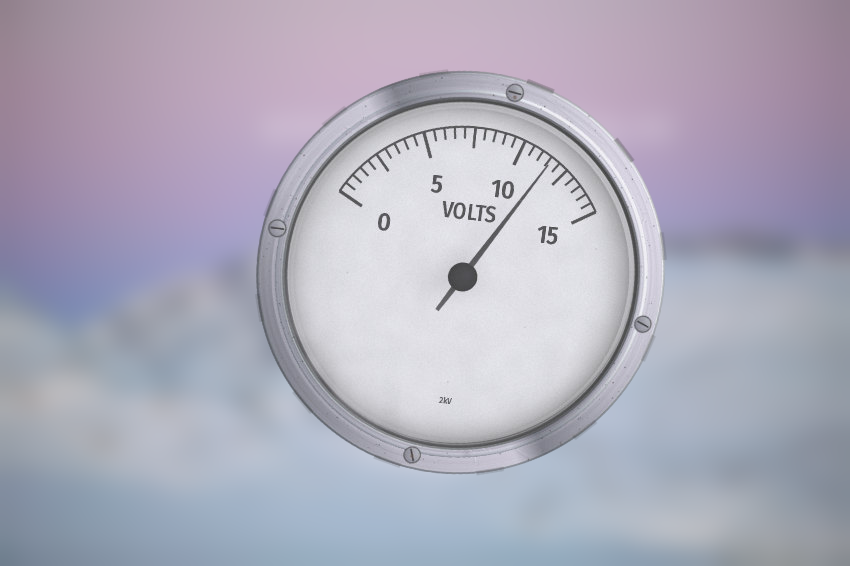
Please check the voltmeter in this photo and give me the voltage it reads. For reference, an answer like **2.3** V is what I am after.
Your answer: **11.5** V
